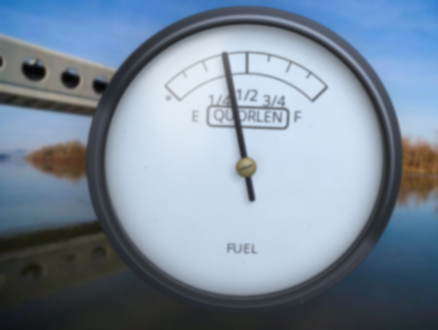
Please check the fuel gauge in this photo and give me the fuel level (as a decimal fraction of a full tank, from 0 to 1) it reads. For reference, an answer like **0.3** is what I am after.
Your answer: **0.375**
